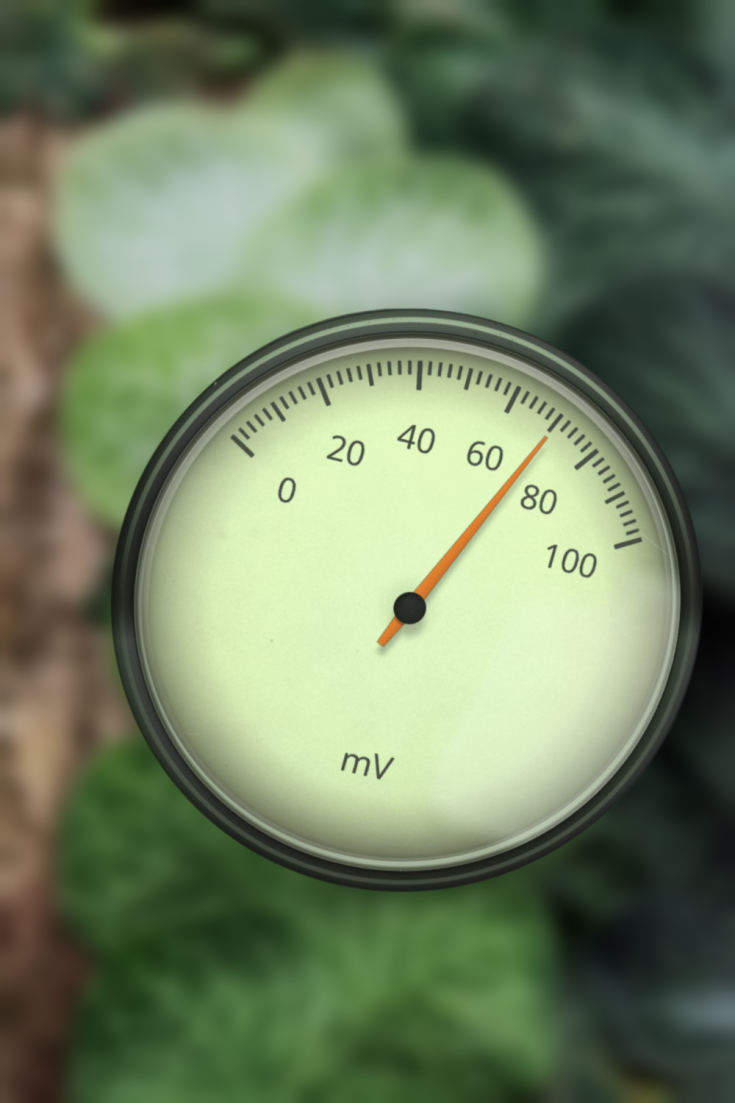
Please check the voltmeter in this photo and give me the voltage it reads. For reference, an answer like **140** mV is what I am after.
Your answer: **70** mV
